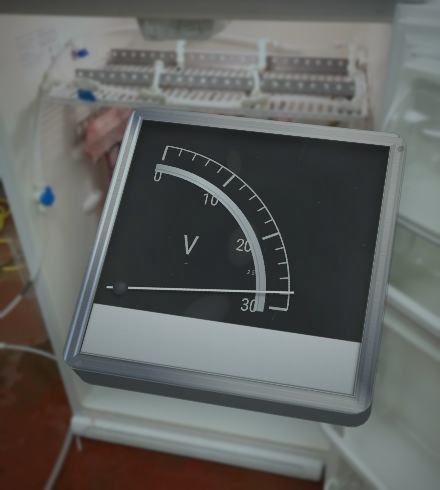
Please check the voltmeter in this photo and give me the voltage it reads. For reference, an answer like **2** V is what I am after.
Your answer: **28** V
